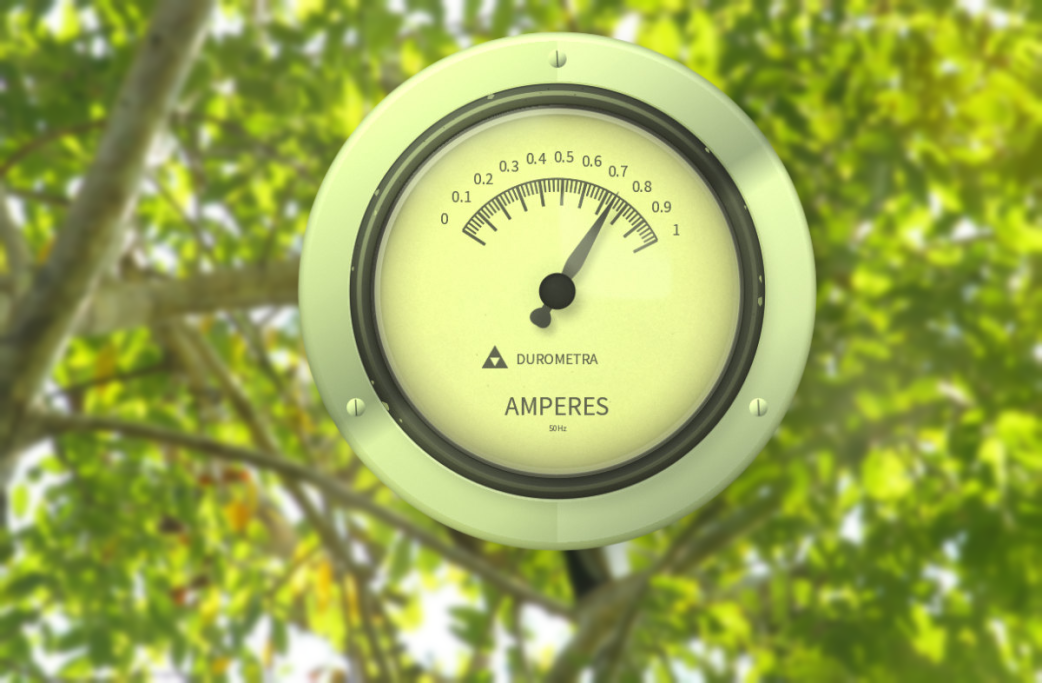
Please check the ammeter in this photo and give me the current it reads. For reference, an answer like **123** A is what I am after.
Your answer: **0.74** A
